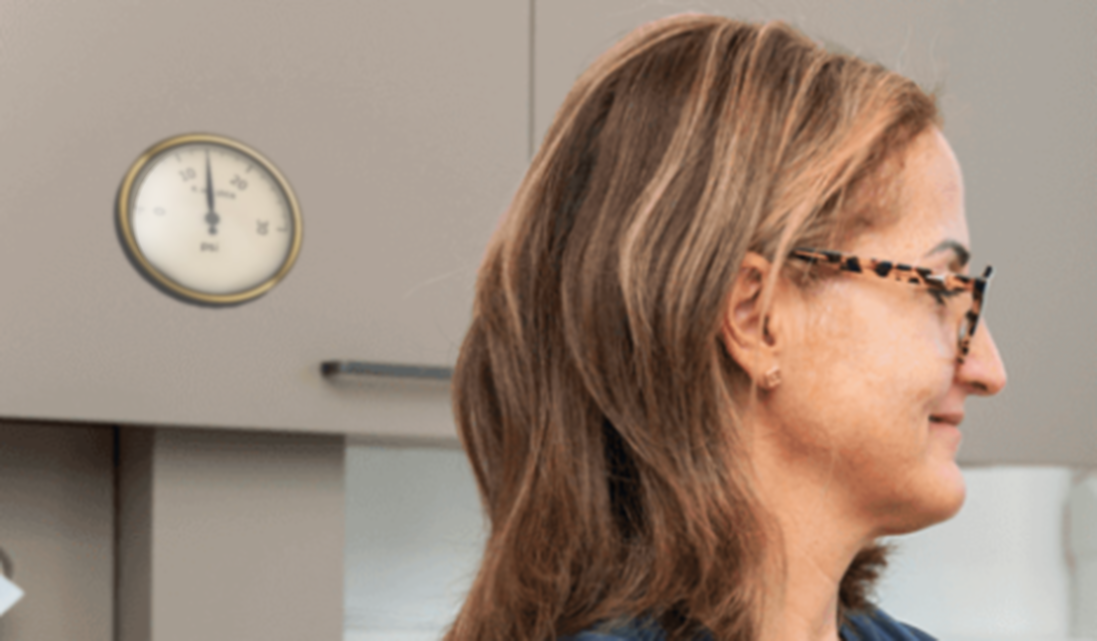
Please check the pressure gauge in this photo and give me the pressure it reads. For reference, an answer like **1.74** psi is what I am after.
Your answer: **14** psi
